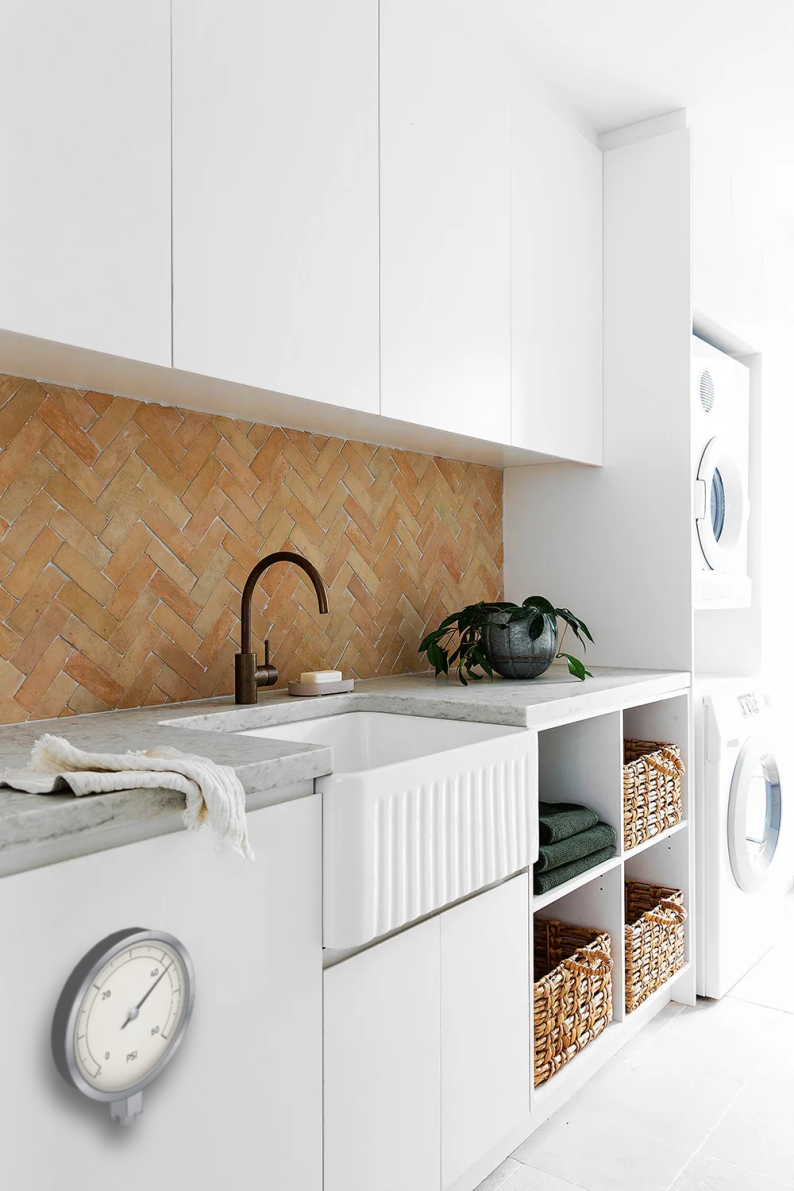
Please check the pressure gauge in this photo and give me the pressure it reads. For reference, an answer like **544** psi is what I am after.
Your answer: **42.5** psi
